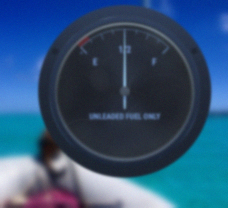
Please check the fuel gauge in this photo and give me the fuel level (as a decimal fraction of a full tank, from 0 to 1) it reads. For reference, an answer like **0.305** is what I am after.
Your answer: **0.5**
